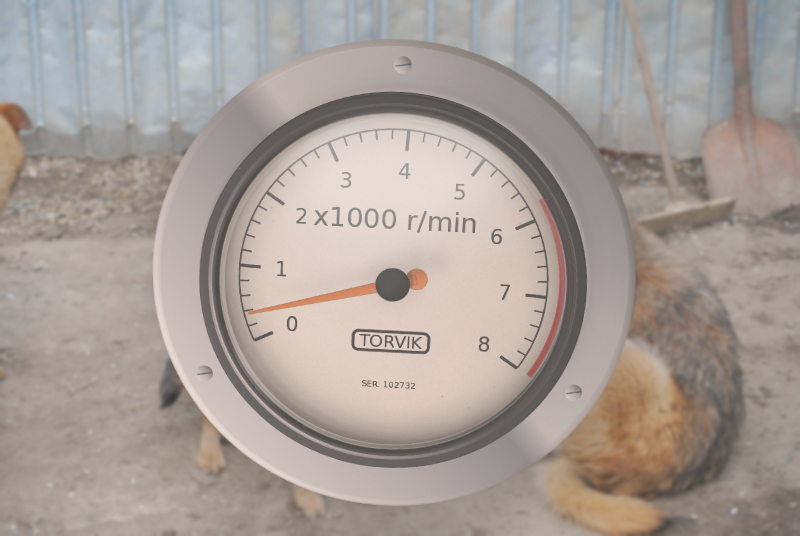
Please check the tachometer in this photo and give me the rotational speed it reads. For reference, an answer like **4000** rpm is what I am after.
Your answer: **400** rpm
